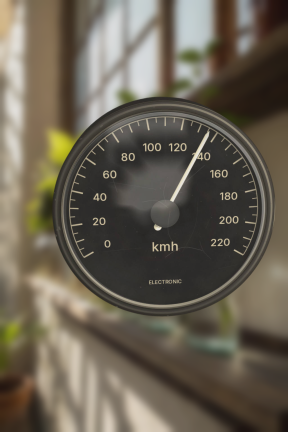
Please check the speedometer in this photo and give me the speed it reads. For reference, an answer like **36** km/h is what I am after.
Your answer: **135** km/h
